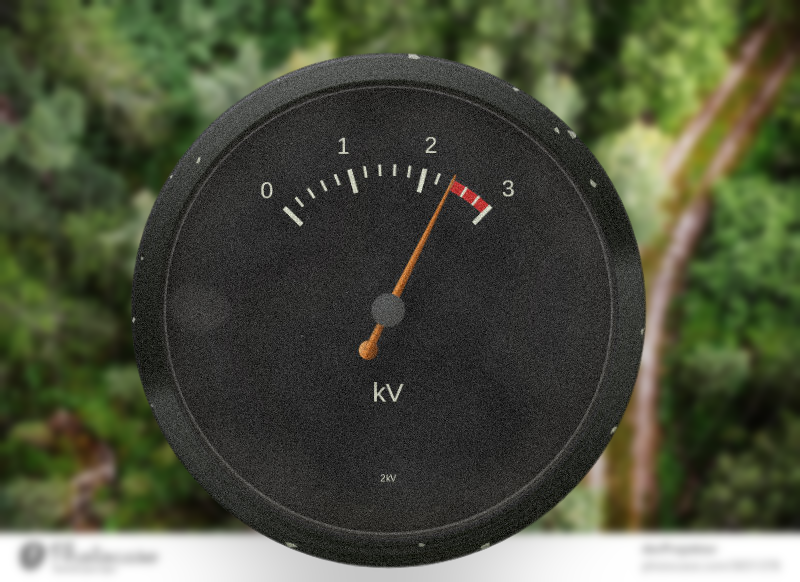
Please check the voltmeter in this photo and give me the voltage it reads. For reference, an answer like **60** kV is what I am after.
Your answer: **2.4** kV
